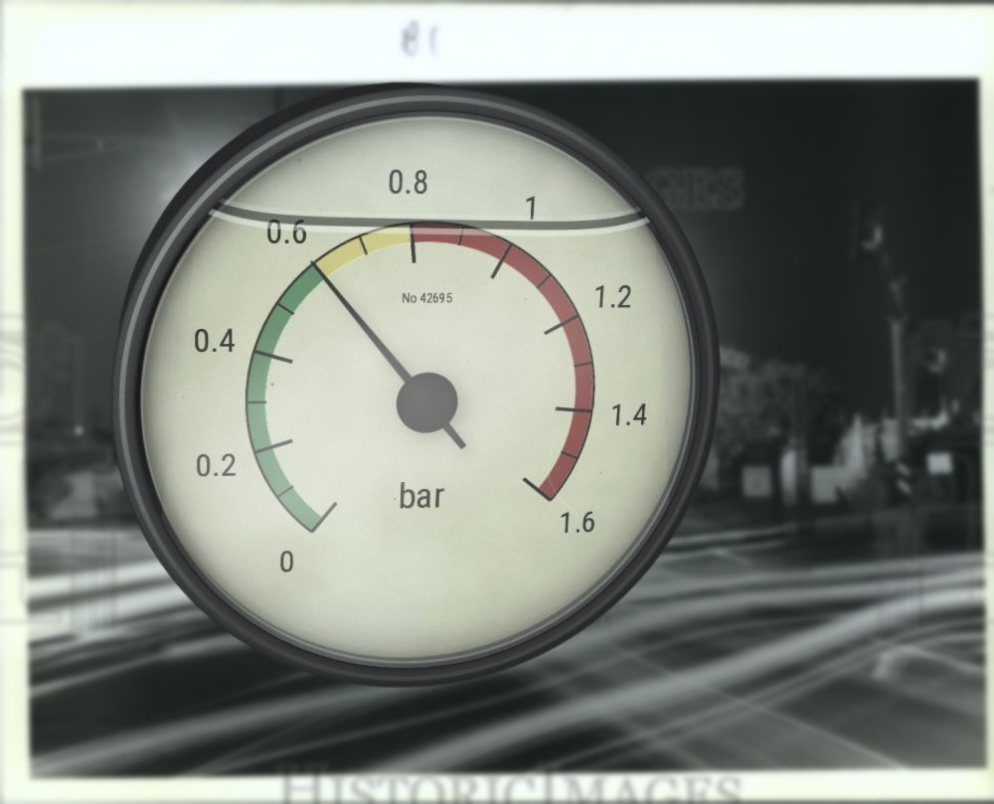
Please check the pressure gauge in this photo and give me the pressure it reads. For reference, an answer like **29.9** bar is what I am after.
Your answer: **0.6** bar
